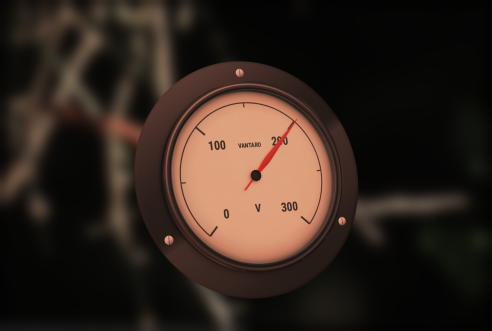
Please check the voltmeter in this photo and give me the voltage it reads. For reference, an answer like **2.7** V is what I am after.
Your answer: **200** V
